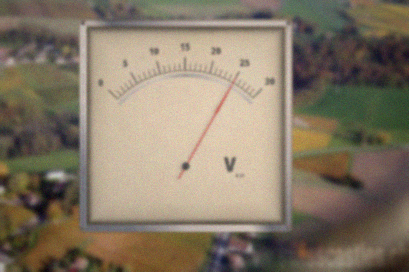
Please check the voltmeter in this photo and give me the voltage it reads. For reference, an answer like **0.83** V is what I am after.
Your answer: **25** V
